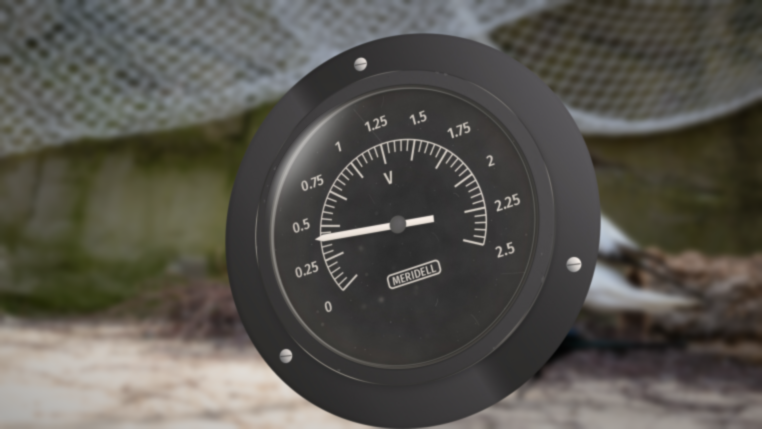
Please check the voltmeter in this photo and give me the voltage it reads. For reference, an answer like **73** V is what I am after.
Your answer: **0.4** V
